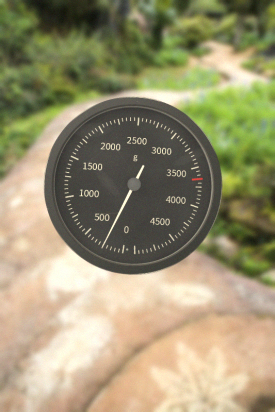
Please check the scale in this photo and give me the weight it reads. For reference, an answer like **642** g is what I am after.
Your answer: **250** g
